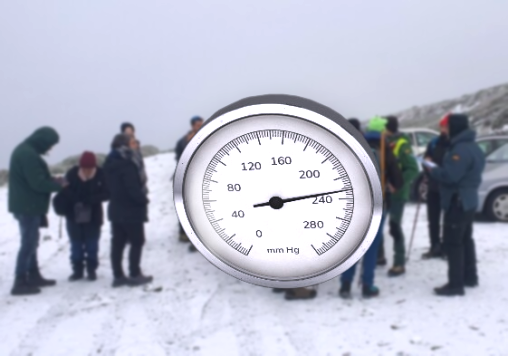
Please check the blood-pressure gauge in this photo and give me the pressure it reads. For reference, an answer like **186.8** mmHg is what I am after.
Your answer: **230** mmHg
